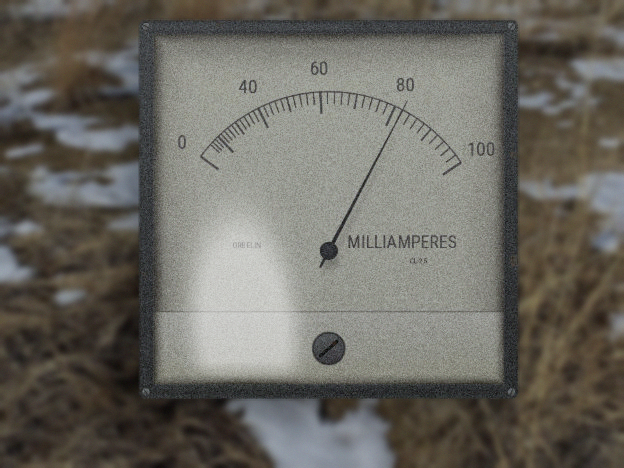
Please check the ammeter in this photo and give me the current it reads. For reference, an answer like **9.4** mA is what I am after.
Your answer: **82** mA
